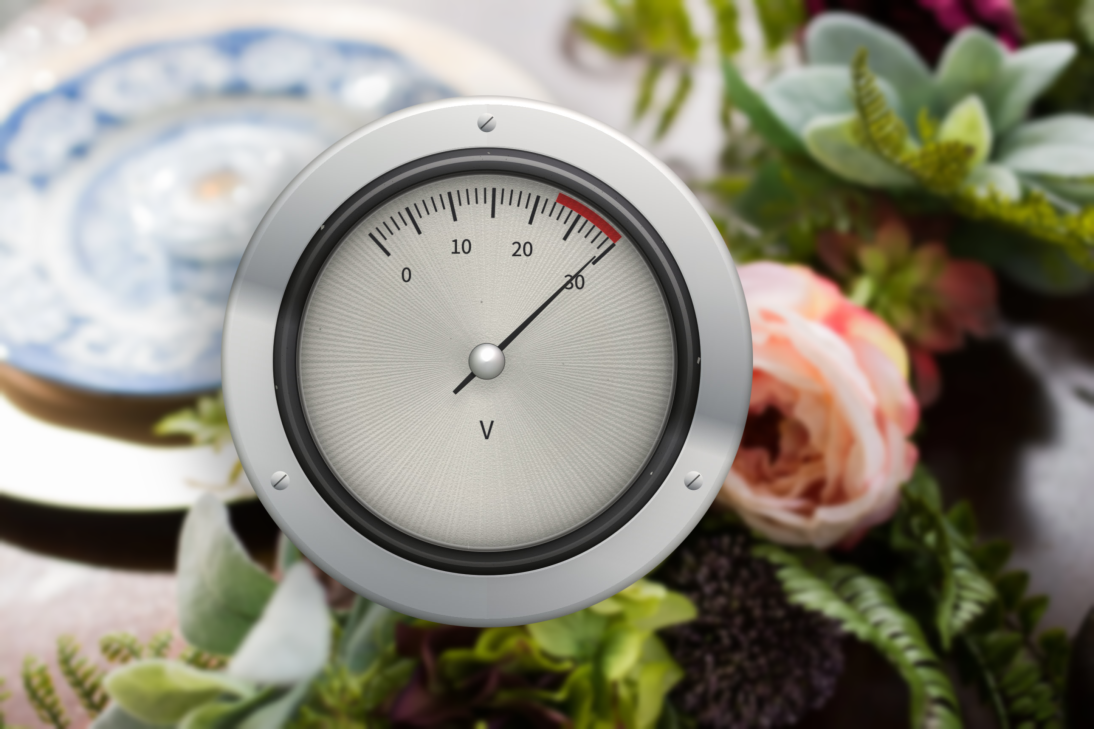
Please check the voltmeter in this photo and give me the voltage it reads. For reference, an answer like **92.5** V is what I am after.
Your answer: **29.5** V
